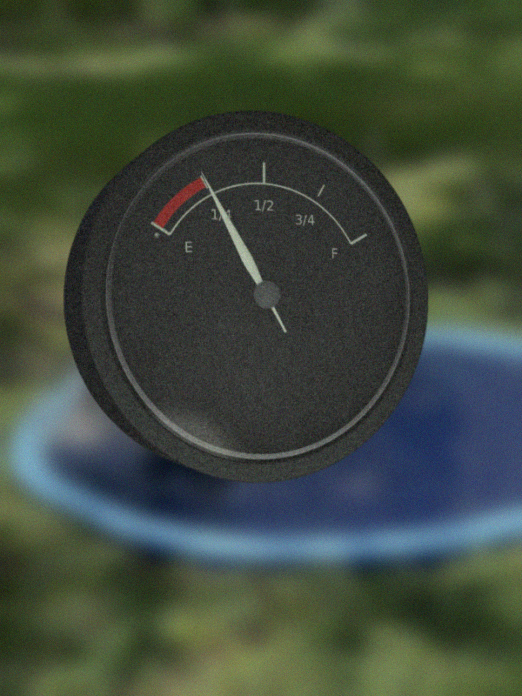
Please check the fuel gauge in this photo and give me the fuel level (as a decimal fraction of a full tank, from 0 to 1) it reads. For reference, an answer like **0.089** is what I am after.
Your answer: **0.25**
